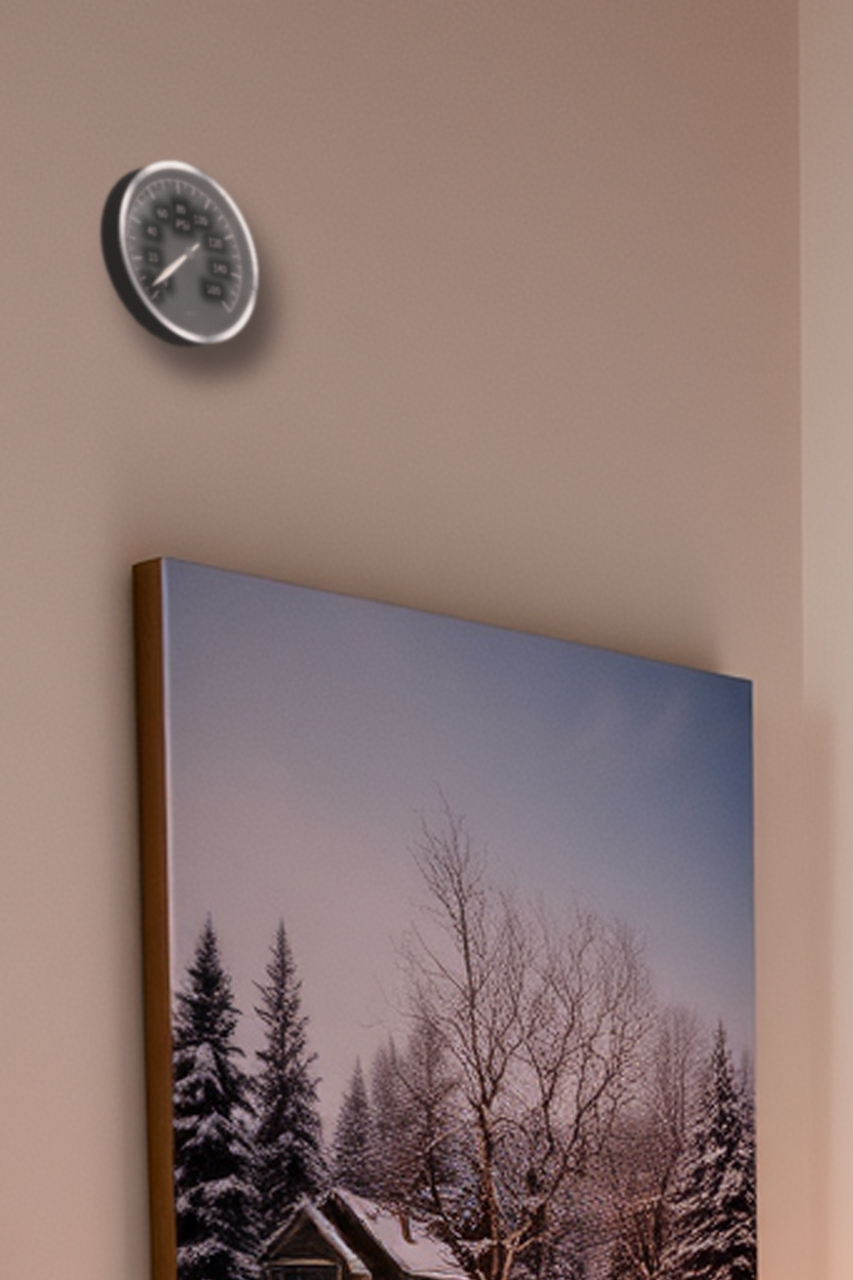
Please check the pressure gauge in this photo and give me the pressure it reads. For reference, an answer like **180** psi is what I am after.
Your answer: **5** psi
